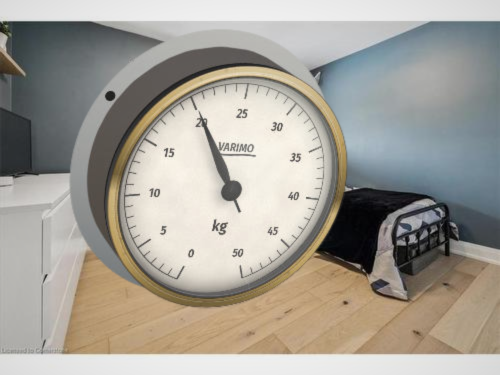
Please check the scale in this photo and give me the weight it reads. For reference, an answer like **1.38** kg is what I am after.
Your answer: **20** kg
